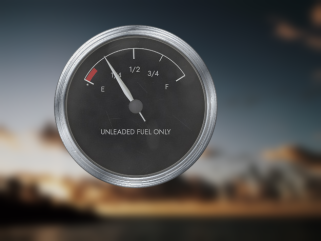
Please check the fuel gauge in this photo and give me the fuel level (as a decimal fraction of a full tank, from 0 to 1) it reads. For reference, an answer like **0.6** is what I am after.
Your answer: **0.25**
